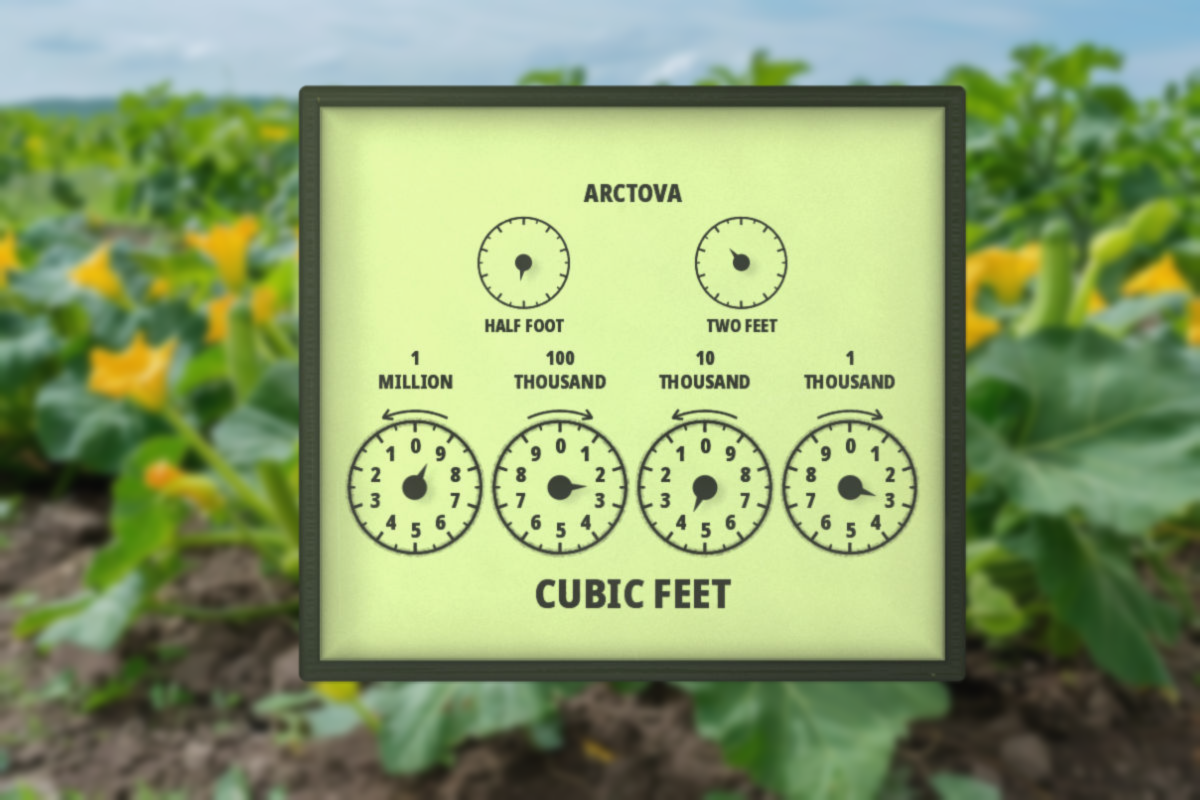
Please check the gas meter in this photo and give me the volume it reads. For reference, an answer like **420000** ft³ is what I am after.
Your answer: **924300** ft³
